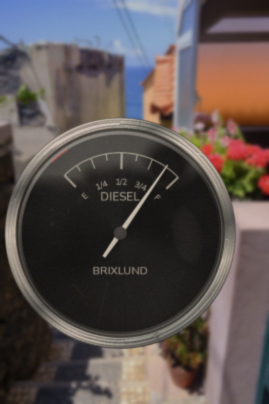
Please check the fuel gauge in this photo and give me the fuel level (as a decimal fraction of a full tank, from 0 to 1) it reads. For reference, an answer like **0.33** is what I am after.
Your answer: **0.875**
